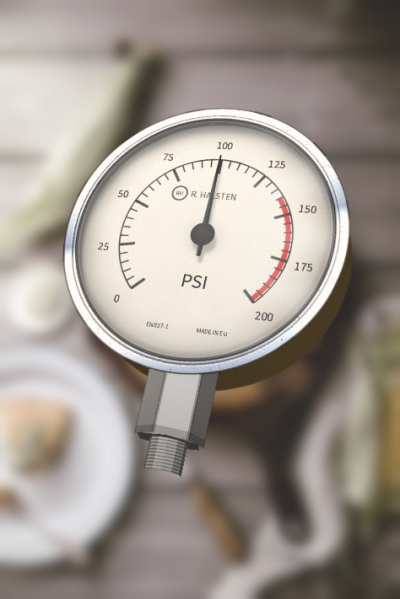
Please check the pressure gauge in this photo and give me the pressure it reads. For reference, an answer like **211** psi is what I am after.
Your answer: **100** psi
